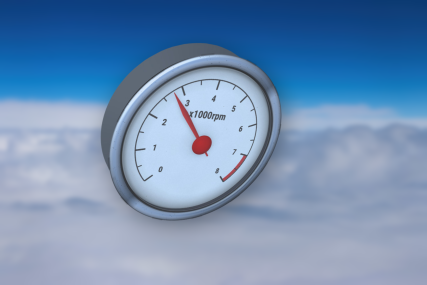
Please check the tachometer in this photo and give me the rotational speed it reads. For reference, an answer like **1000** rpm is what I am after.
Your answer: **2750** rpm
